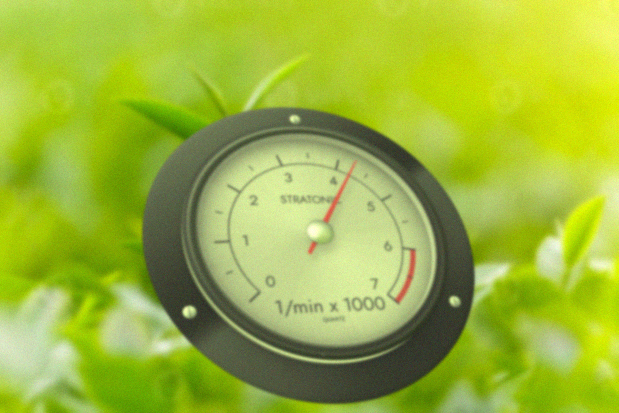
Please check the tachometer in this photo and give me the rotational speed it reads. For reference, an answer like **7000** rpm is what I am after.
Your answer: **4250** rpm
